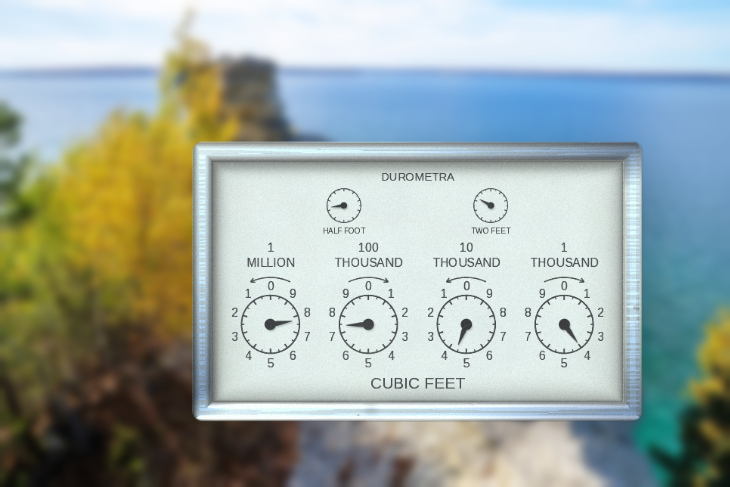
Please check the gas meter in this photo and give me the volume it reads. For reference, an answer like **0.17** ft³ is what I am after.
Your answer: **774400** ft³
